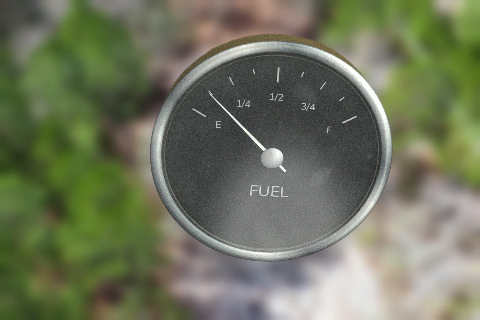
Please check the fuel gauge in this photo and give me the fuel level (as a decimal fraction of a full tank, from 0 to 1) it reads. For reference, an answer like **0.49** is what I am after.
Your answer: **0.125**
